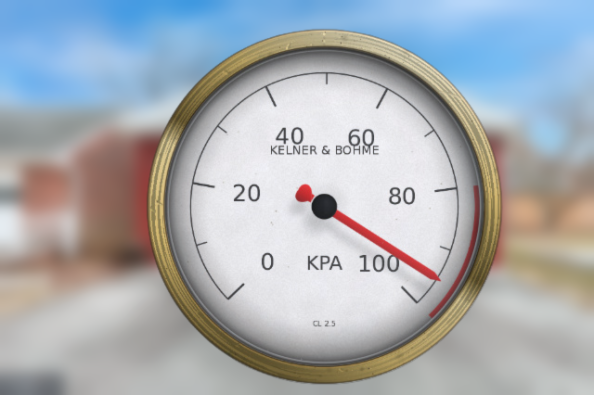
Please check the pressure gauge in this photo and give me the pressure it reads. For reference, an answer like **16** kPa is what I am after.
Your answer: **95** kPa
